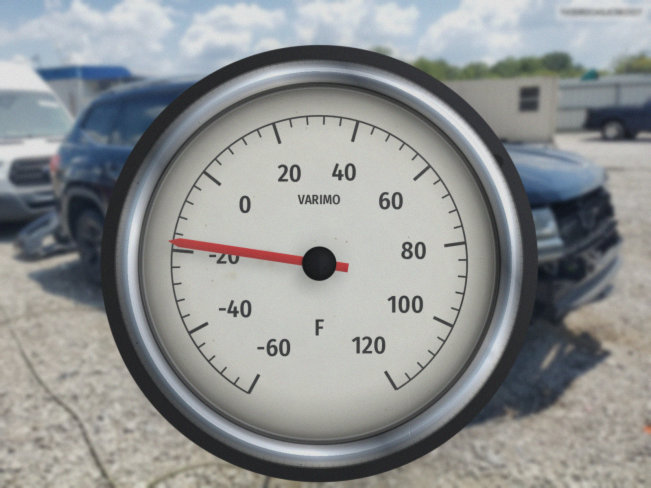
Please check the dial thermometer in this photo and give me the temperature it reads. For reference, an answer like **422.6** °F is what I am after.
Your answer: **-18** °F
